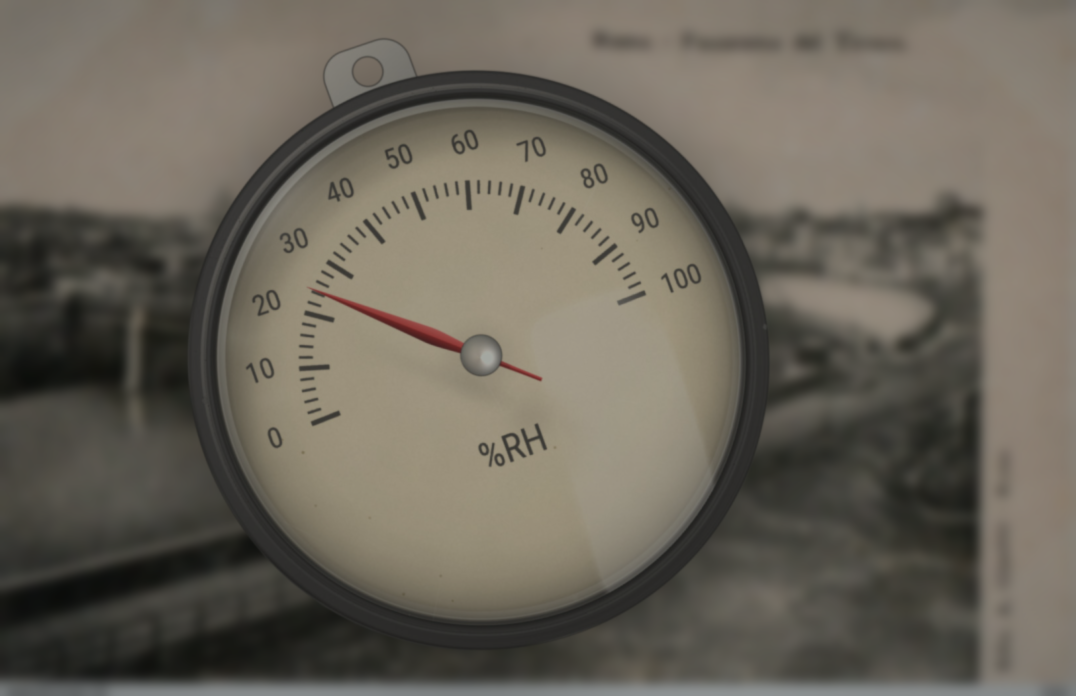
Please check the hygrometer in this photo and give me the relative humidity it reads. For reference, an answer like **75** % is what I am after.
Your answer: **24** %
